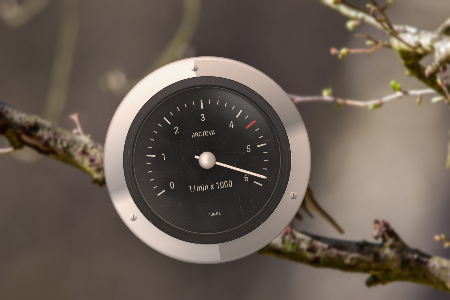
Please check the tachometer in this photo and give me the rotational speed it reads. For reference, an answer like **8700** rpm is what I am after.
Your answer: **5800** rpm
